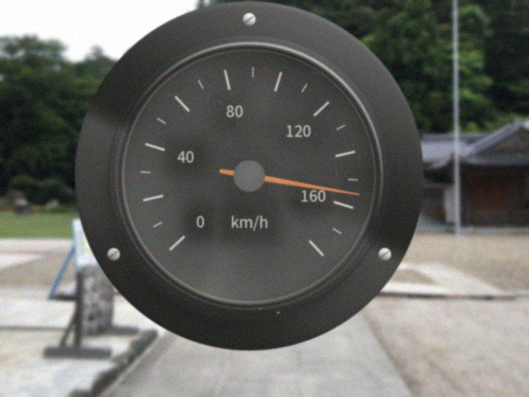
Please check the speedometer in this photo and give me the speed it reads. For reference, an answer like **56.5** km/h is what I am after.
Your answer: **155** km/h
